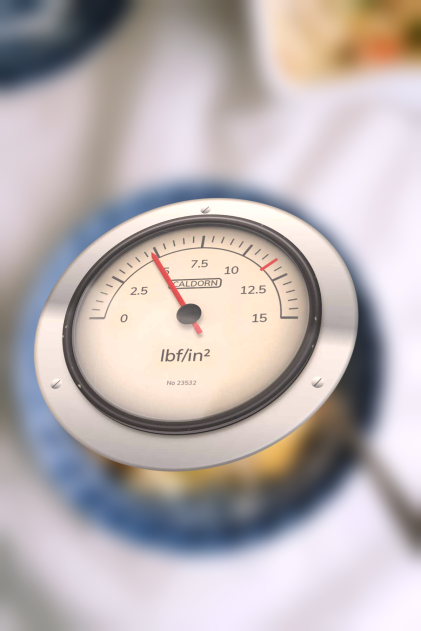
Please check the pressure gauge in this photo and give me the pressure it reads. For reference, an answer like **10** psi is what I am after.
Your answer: **4.75** psi
